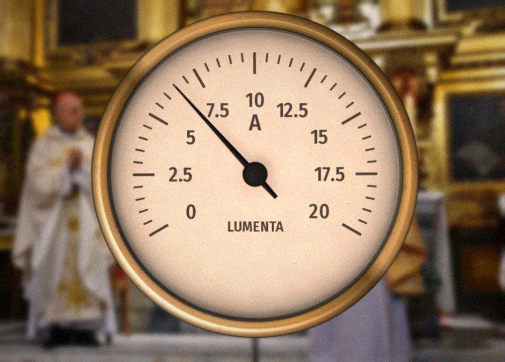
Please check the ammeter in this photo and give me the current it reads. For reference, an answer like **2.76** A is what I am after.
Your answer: **6.5** A
